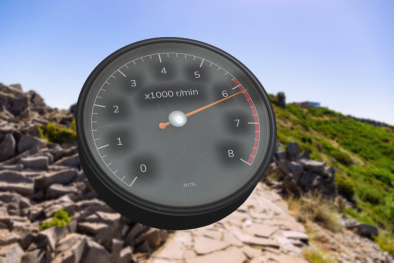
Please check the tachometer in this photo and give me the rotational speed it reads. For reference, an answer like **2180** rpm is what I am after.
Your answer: **6200** rpm
